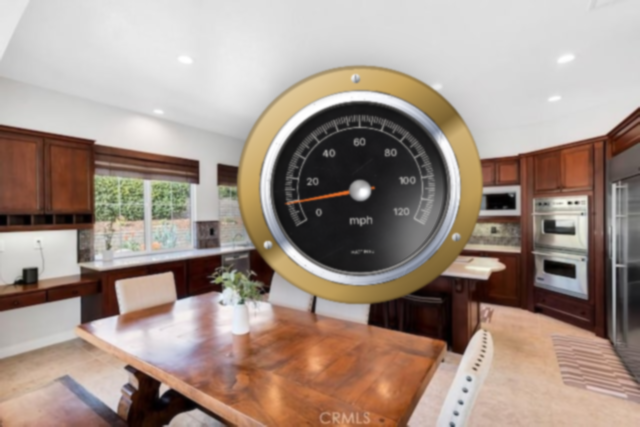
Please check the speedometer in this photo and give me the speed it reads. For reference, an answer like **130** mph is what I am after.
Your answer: **10** mph
